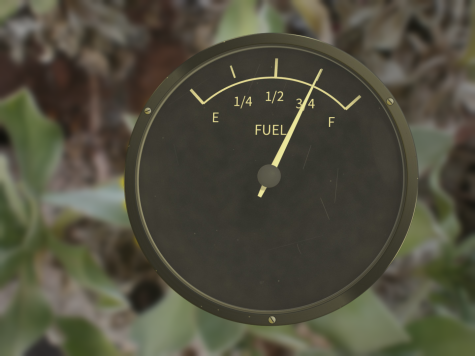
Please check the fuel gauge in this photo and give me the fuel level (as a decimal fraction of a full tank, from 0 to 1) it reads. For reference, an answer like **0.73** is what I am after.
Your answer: **0.75**
